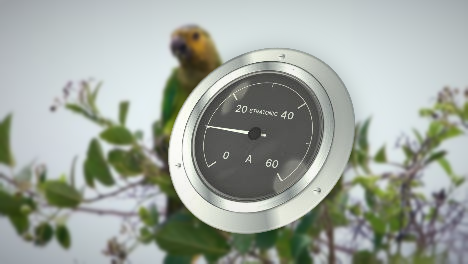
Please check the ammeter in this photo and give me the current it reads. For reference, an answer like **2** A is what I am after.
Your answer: **10** A
